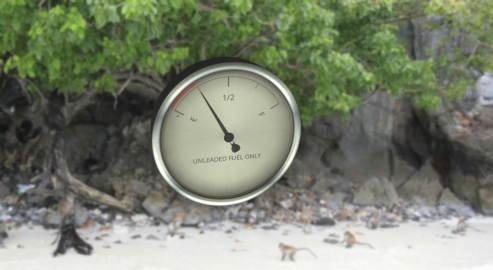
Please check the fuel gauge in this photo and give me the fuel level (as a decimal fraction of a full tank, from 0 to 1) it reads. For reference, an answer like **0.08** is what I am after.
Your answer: **0.25**
